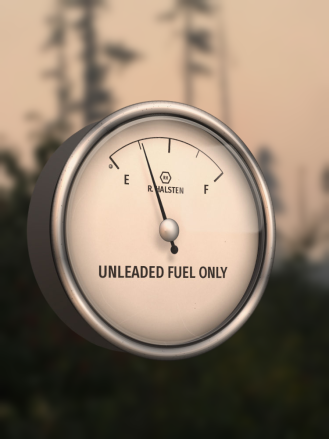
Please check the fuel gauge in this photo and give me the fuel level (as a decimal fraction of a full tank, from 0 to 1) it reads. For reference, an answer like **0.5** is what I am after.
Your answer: **0.25**
